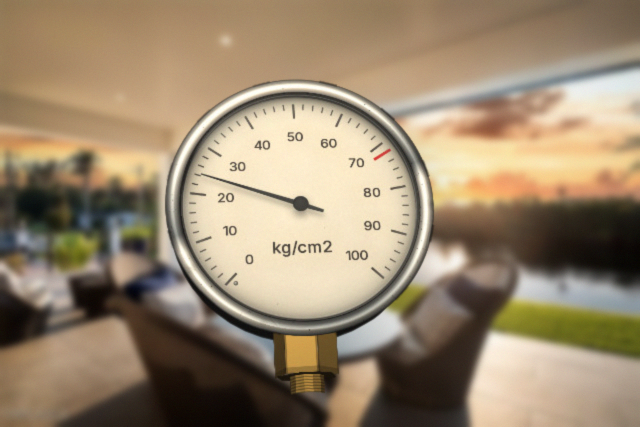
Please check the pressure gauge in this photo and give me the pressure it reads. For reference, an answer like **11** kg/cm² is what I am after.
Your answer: **24** kg/cm²
